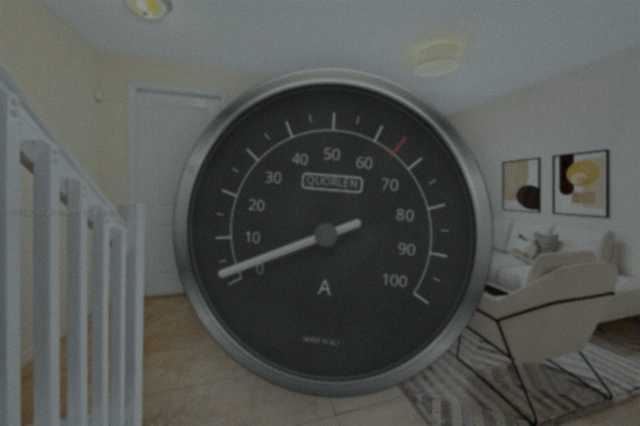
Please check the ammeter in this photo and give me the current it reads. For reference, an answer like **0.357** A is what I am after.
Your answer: **2.5** A
